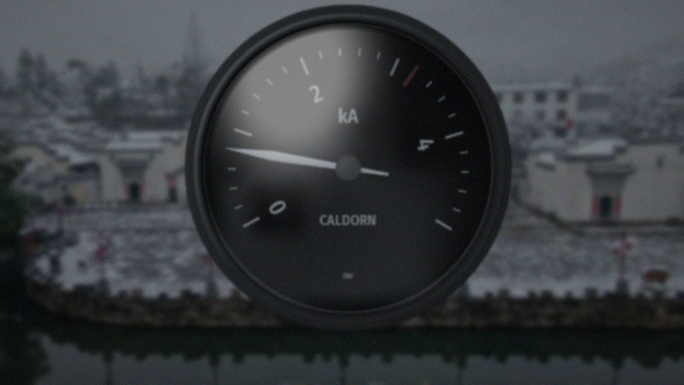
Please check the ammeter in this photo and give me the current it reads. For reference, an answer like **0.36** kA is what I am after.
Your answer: **0.8** kA
